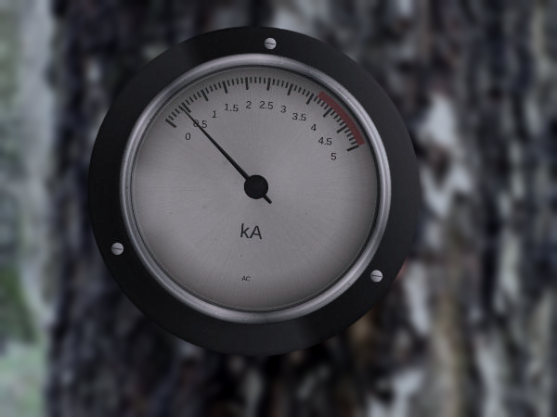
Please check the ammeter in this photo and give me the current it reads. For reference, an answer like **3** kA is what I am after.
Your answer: **0.4** kA
